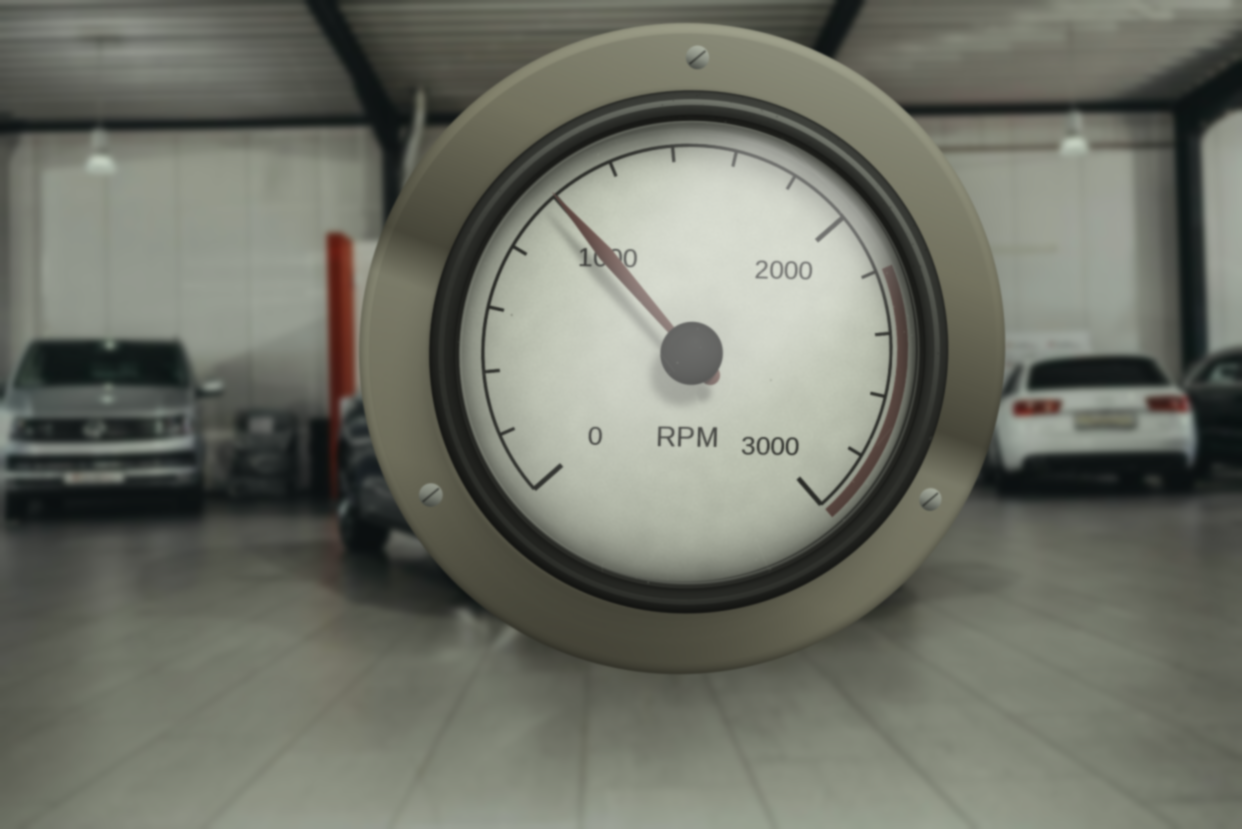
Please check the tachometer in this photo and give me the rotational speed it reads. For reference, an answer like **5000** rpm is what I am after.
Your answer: **1000** rpm
